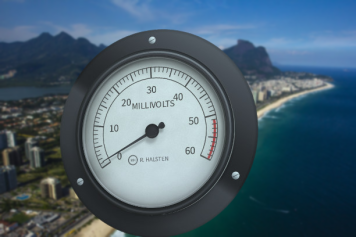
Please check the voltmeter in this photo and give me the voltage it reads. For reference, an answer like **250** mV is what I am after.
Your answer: **1** mV
